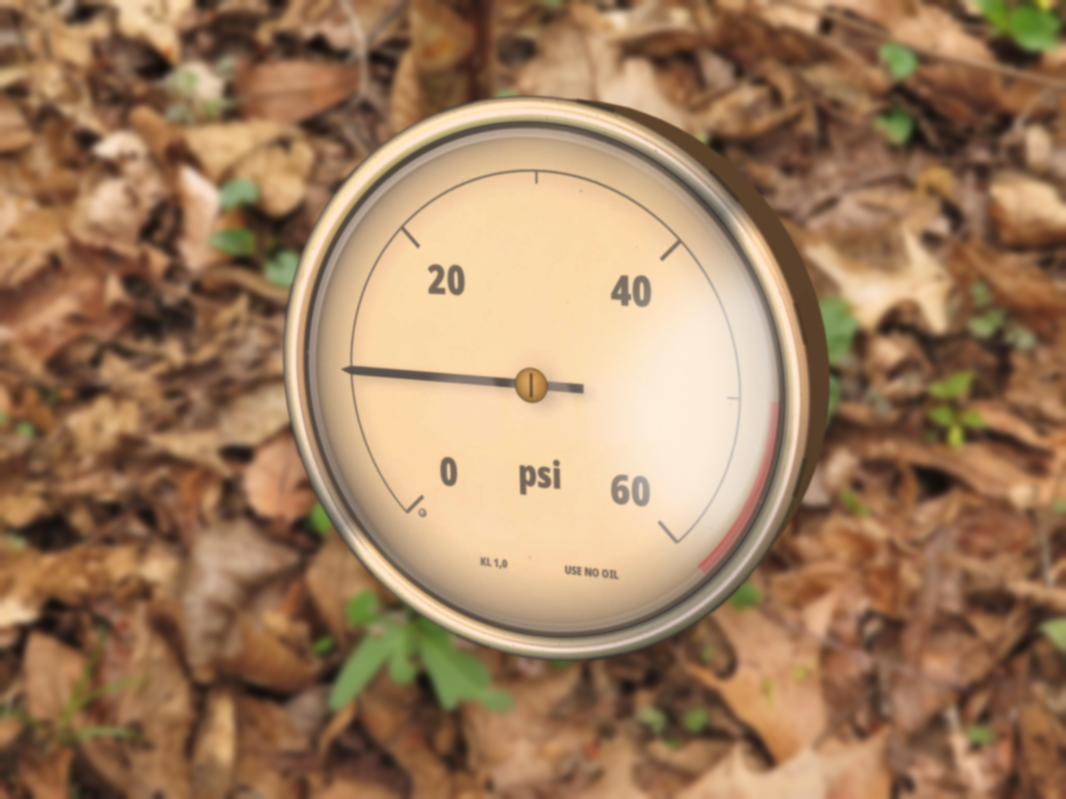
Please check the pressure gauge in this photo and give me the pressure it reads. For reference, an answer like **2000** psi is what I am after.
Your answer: **10** psi
